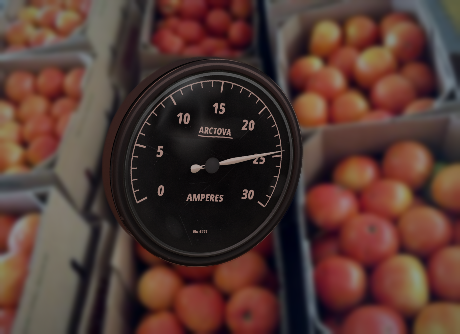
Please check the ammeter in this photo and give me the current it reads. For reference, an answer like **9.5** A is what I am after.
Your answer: **24.5** A
